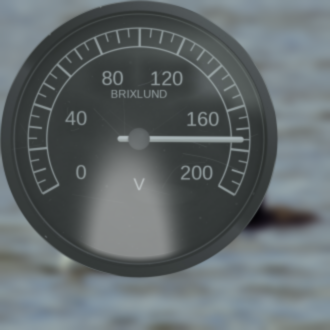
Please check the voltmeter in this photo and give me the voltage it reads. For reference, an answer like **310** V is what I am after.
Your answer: **175** V
